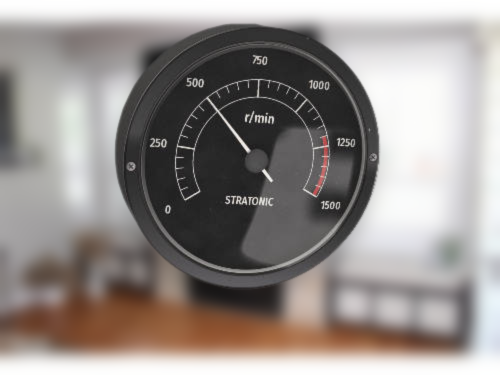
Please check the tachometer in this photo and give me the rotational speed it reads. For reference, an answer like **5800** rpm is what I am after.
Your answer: **500** rpm
